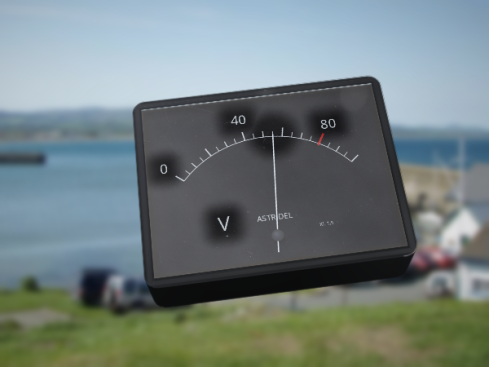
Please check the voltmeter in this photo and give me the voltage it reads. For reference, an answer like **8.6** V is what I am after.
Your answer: **55** V
